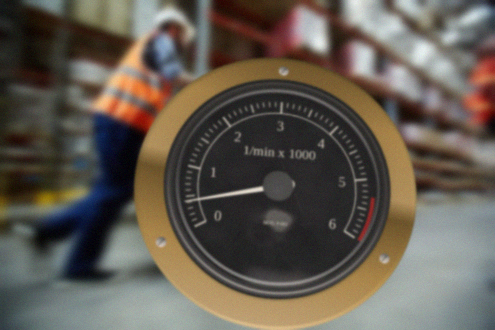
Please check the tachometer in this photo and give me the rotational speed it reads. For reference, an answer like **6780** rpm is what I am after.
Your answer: **400** rpm
